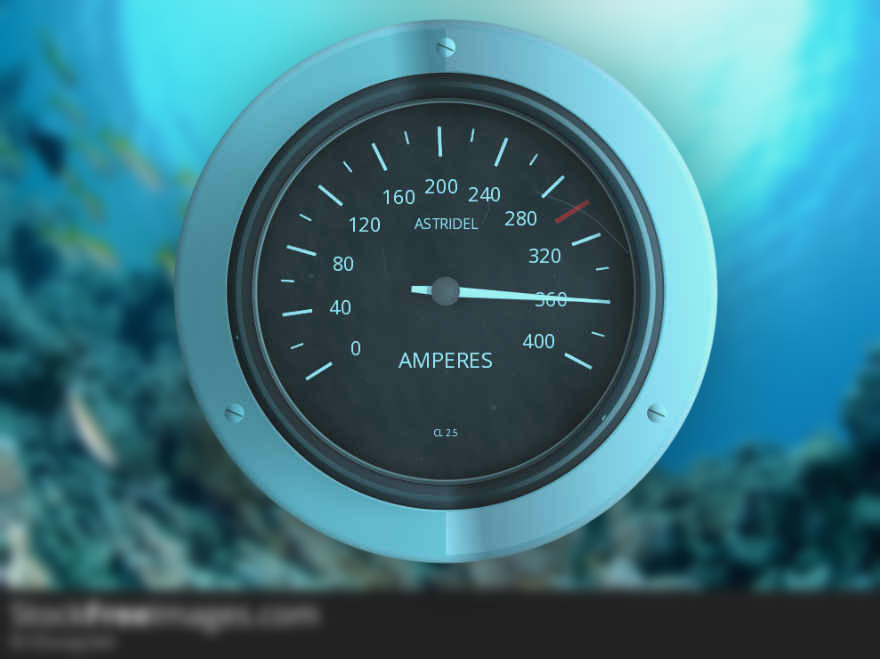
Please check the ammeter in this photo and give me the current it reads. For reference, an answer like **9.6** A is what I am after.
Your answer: **360** A
